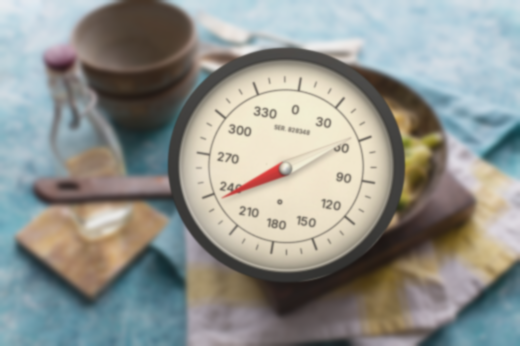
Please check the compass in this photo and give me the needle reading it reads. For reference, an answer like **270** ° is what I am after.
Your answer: **235** °
